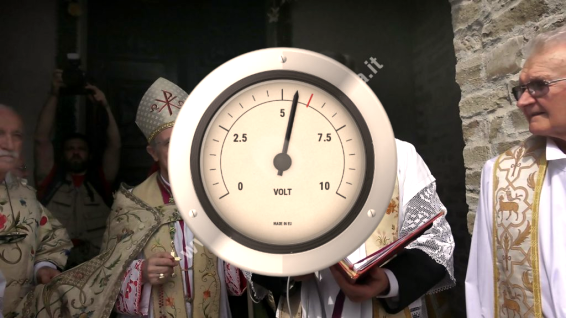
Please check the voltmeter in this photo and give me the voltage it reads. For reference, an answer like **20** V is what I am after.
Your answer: **5.5** V
